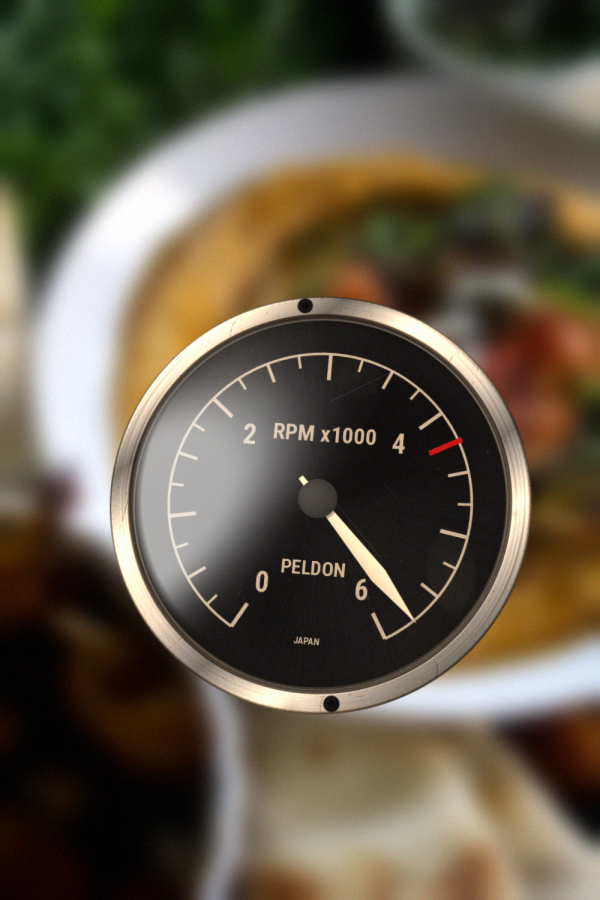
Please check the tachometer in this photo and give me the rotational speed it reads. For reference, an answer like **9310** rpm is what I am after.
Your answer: **5750** rpm
